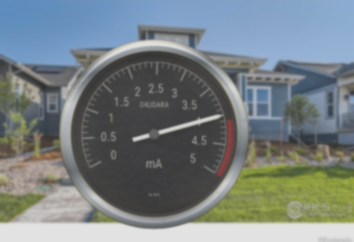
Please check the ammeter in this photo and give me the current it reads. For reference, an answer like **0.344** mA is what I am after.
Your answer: **4** mA
